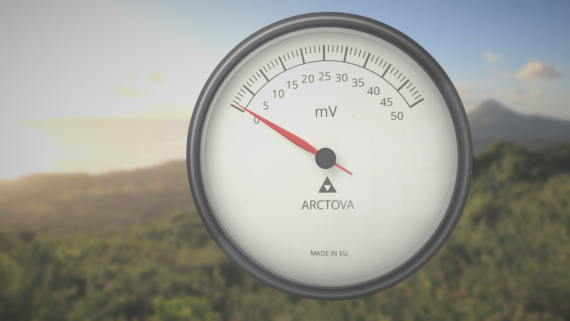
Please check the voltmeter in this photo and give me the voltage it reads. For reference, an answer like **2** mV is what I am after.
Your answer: **1** mV
